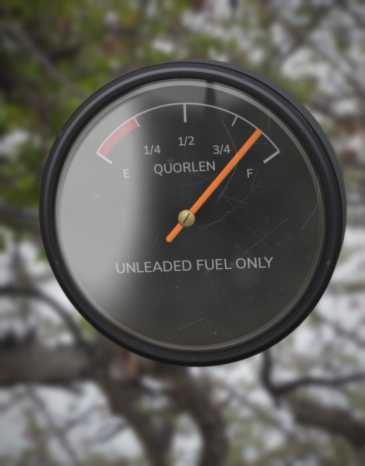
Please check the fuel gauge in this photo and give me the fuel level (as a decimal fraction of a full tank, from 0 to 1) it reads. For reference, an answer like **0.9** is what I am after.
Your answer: **0.875**
